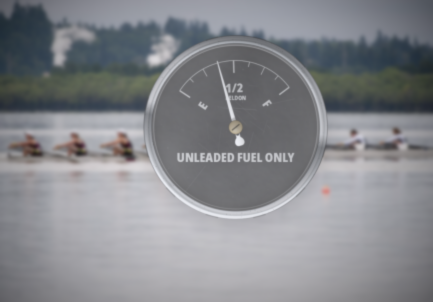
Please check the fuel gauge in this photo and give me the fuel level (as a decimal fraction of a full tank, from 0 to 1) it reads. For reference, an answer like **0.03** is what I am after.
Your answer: **0.375**
